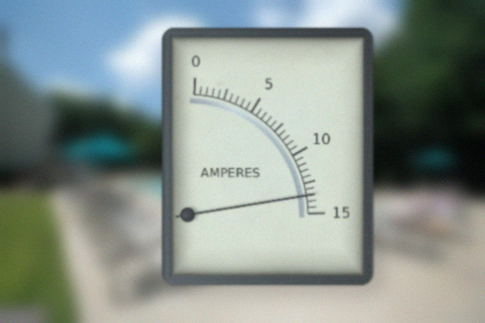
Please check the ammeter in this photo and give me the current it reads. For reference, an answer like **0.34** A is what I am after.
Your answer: **13.5** A
